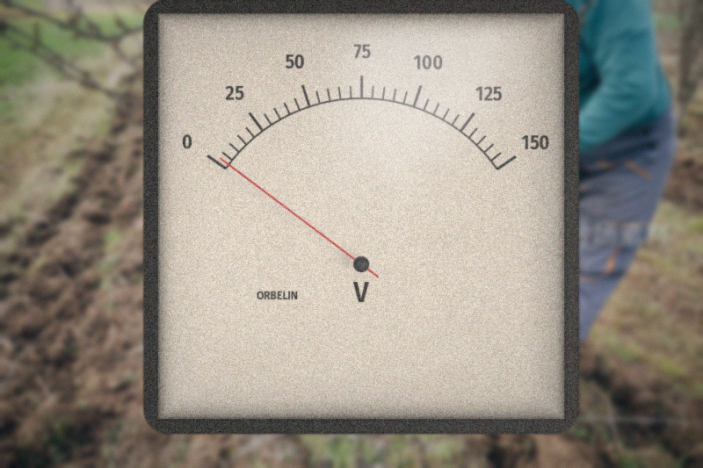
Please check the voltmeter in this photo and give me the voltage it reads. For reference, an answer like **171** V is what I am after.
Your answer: **2.5** V
